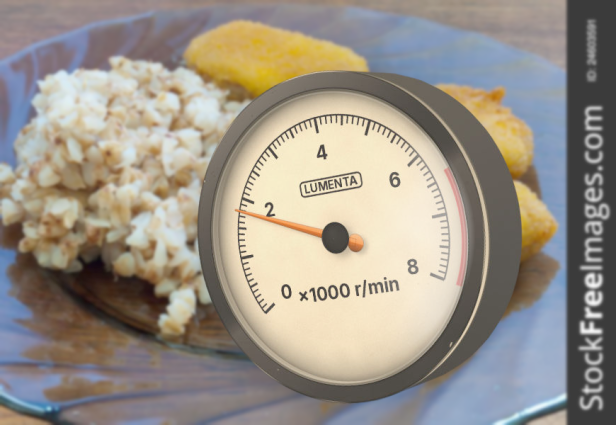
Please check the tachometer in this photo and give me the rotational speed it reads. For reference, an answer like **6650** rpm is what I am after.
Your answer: **1800** rpm
